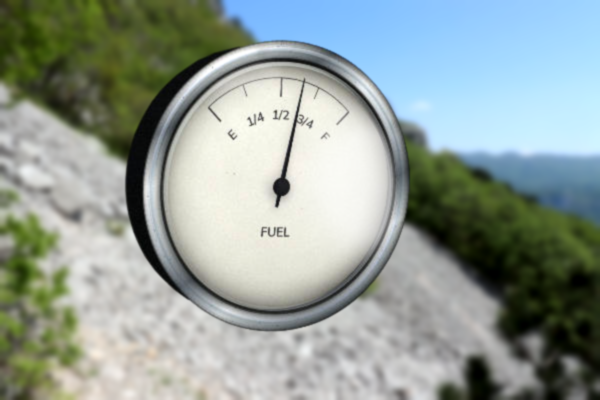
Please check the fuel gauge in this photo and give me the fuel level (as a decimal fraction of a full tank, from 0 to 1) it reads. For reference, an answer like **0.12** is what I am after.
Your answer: **0.625**
